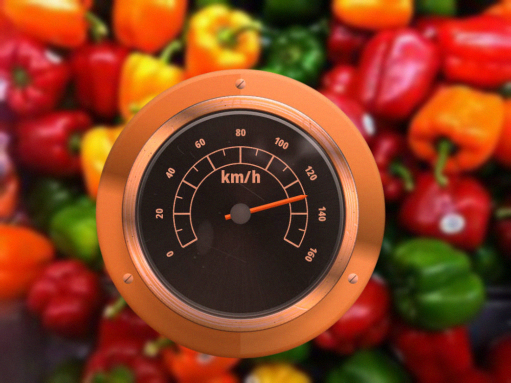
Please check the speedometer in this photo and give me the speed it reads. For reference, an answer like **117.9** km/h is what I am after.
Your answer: **130** km/h
